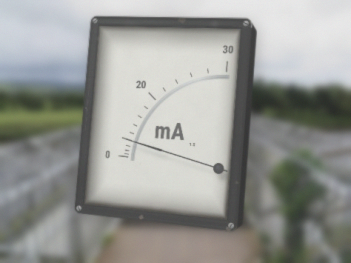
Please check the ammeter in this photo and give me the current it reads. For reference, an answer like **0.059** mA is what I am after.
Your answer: **10** mA
